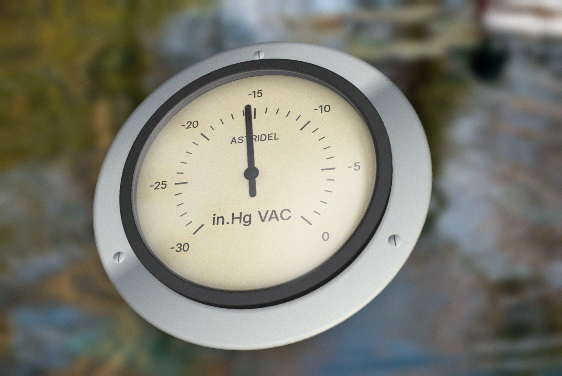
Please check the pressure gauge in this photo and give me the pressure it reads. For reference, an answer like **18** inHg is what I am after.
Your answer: **-15.5** inHg
